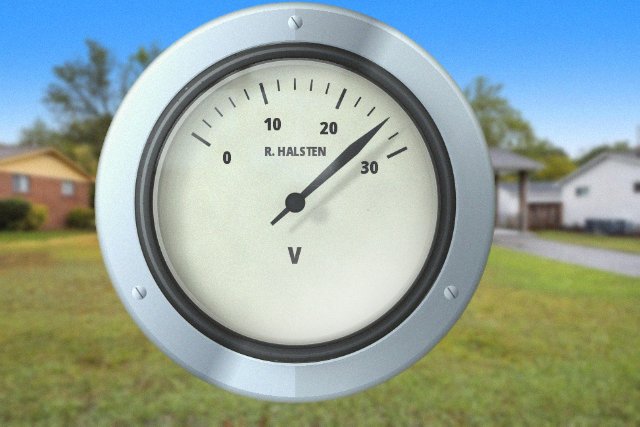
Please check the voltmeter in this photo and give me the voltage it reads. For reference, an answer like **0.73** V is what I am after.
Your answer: **26** V
